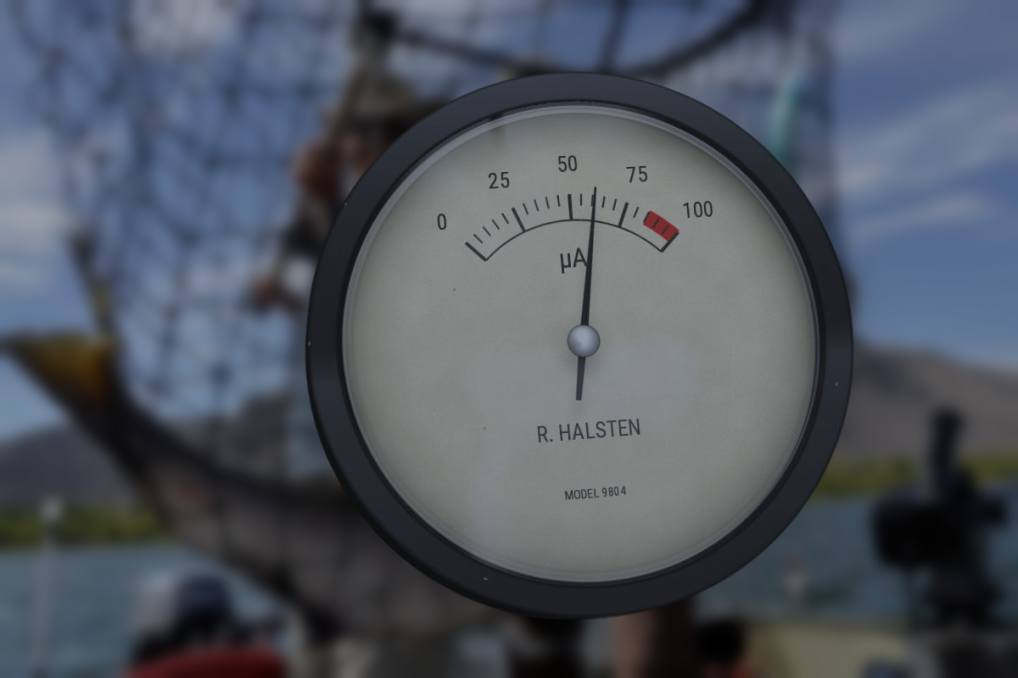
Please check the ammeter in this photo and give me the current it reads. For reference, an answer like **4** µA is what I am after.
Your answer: **60** µA
